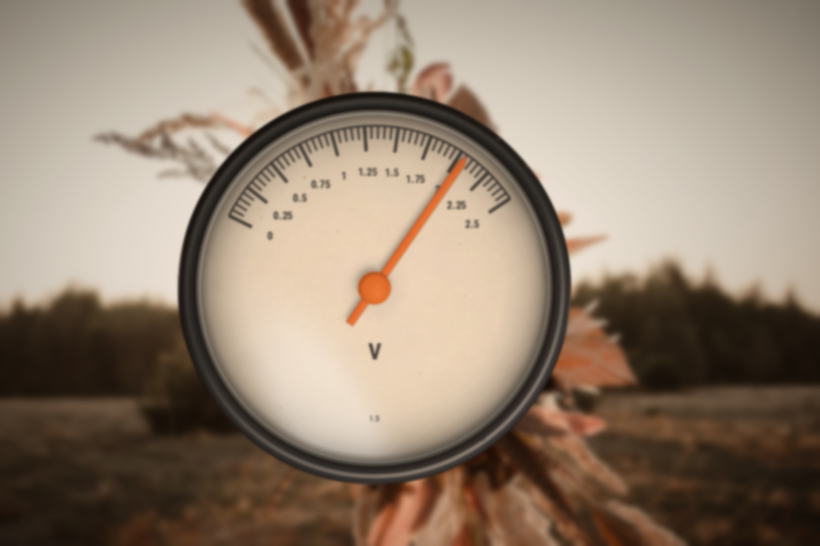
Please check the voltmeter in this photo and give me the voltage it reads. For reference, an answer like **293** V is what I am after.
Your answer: **2.05** V
